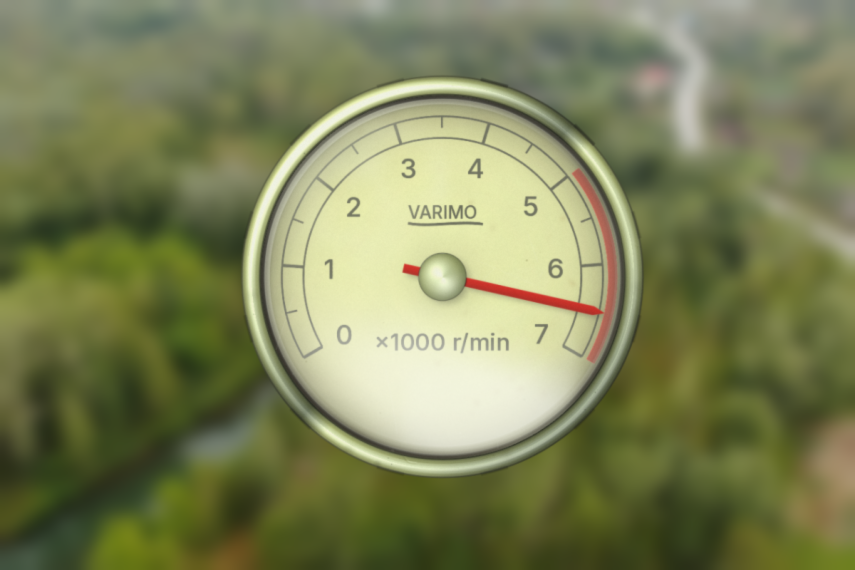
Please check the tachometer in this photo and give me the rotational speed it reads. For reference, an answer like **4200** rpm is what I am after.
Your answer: **6500** rpm
